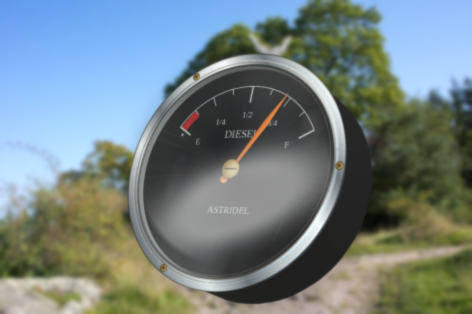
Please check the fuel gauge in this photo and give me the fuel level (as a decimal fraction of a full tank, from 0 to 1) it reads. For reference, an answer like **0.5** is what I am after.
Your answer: **0.75**
